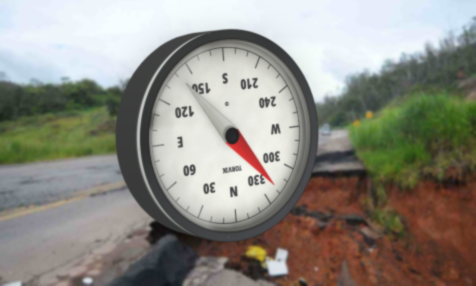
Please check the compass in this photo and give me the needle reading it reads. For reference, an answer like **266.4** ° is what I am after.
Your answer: **320** °
